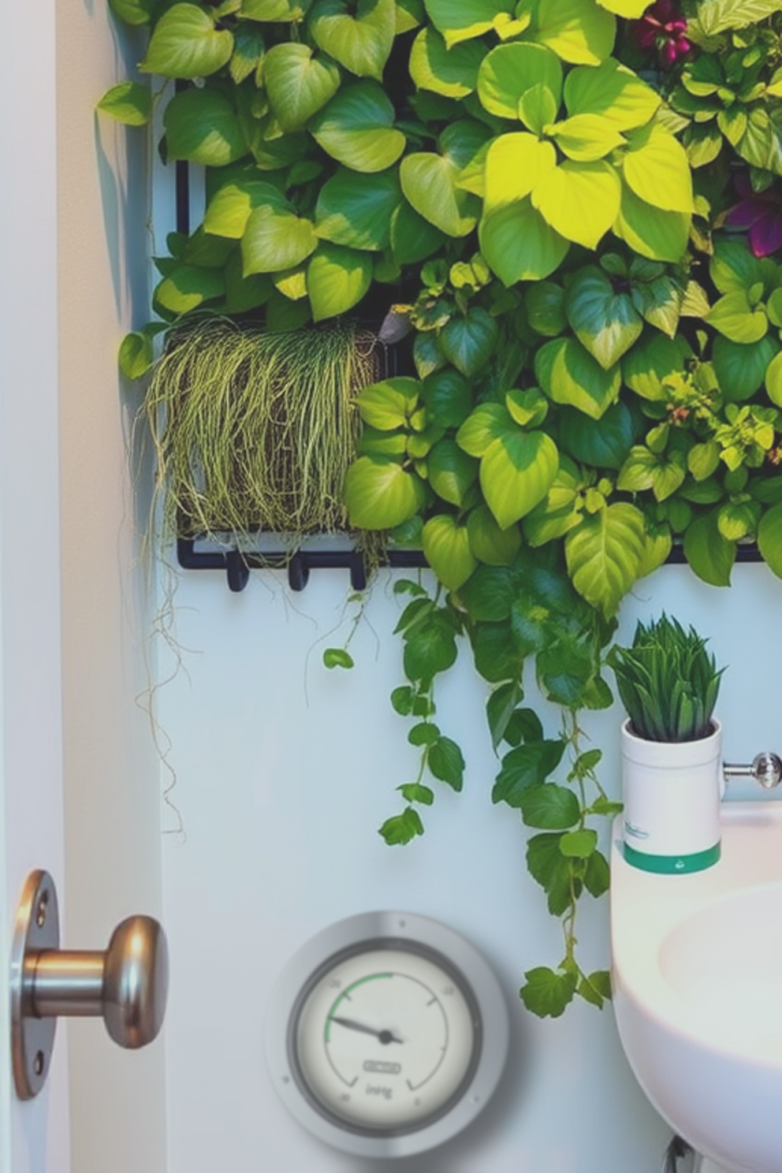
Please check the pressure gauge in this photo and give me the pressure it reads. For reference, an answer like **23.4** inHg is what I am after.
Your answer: **-22.5** inHg
